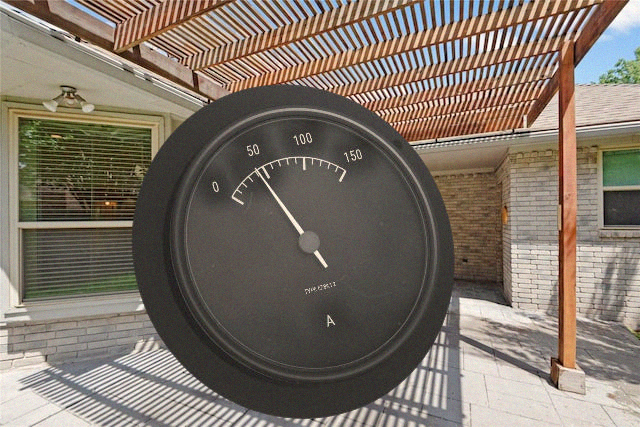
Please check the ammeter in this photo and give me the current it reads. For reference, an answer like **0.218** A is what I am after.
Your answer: **40** A
